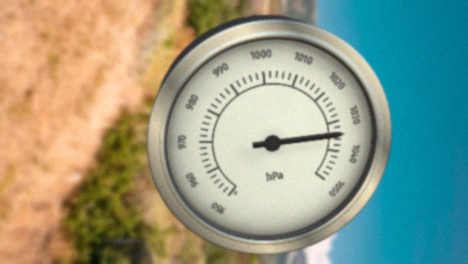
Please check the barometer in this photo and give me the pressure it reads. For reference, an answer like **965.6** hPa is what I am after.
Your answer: **1034** hPa
